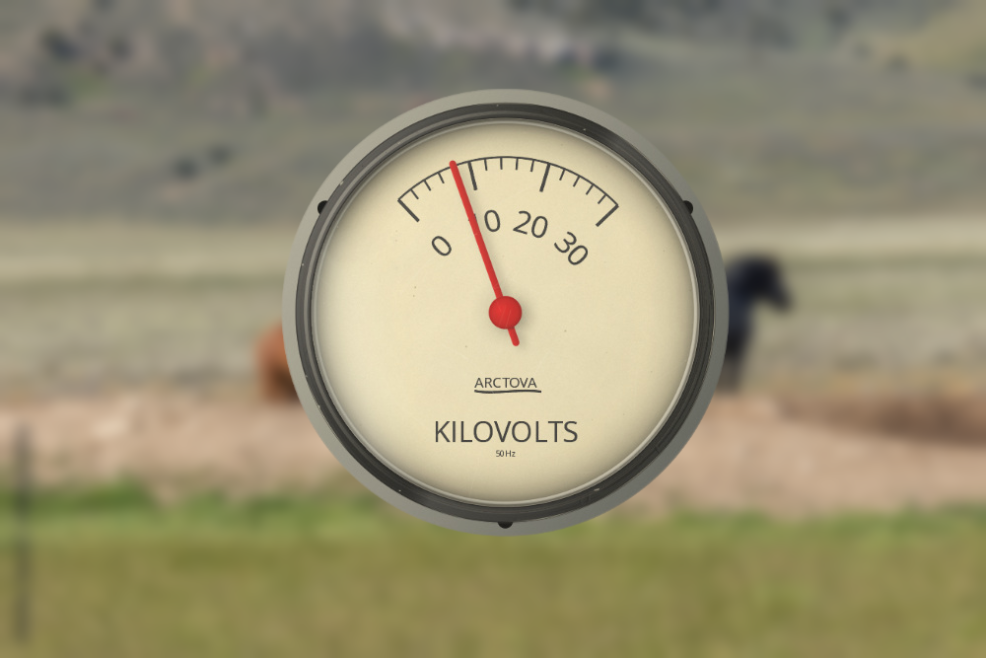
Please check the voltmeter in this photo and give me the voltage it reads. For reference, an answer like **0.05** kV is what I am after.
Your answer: **8** kV
